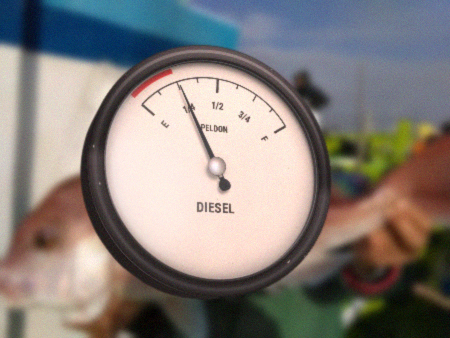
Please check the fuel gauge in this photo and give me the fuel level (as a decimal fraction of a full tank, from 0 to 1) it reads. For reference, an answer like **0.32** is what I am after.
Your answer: **0.25**
